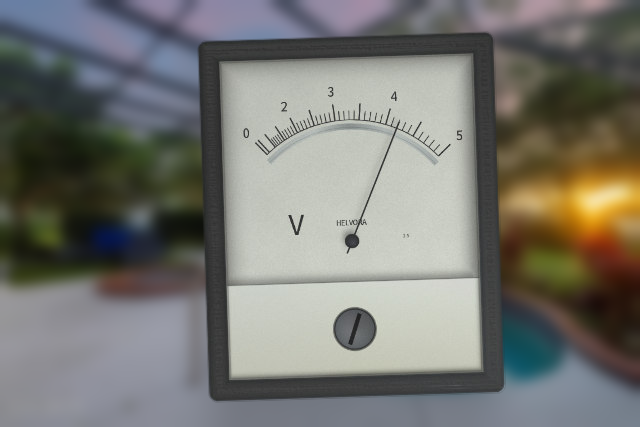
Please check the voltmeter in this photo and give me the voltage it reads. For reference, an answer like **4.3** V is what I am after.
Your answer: **4.2** V
